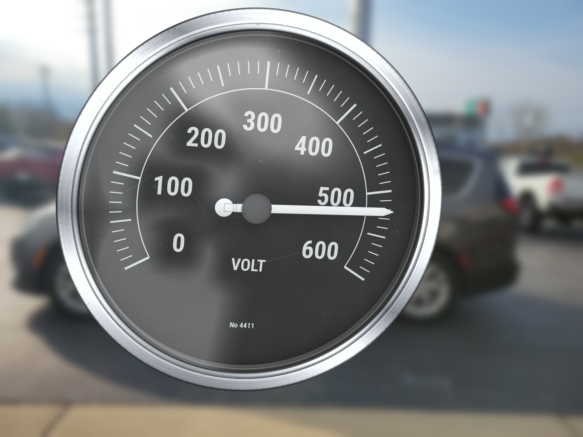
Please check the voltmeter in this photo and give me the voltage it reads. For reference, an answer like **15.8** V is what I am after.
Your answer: **520** V
